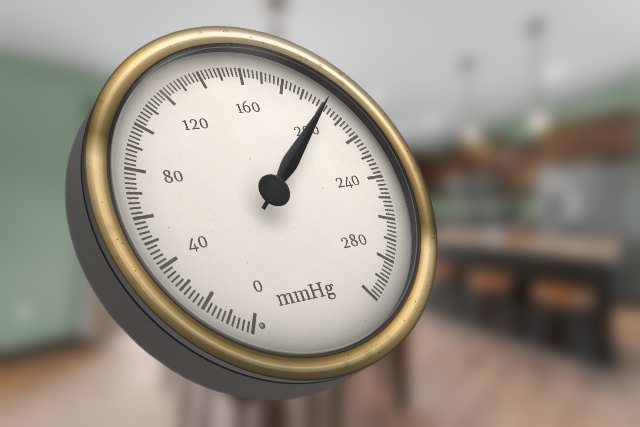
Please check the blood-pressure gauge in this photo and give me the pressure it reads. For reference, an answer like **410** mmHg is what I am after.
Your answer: **200** mmHg
